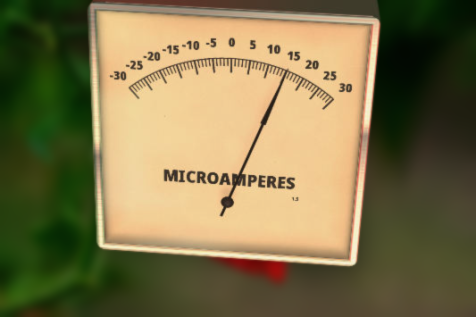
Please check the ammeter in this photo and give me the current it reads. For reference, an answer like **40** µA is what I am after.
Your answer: **15** µA
